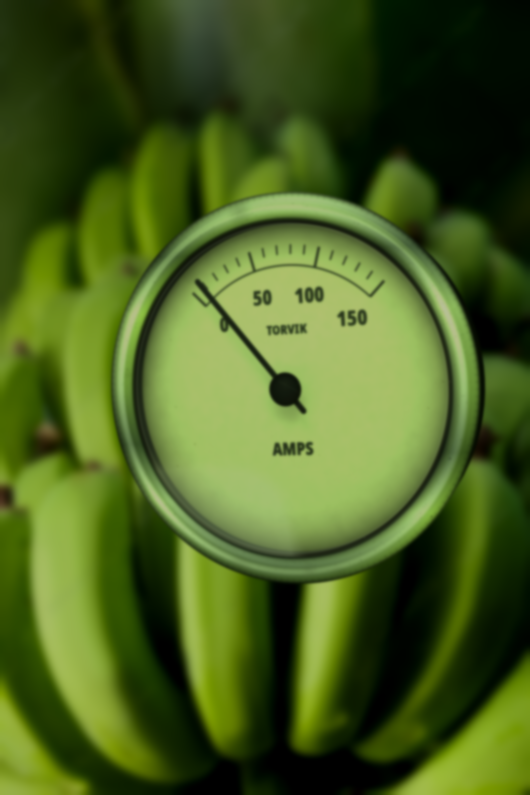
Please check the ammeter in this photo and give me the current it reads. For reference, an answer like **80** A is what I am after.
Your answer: **10** A
